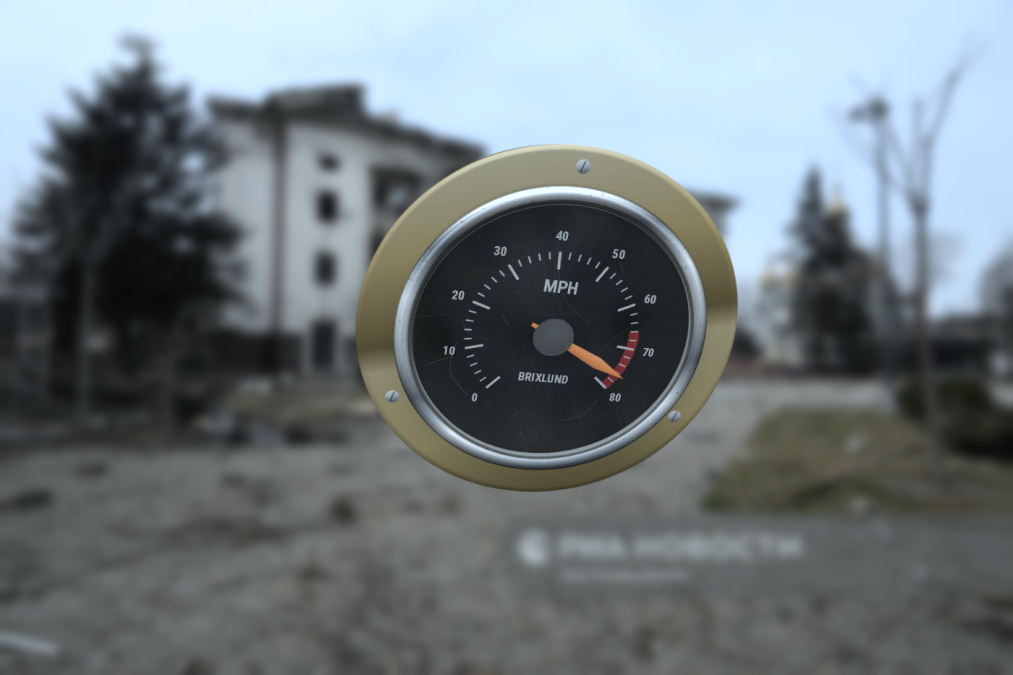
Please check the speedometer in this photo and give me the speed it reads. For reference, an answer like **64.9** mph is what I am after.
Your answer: **76** mph
